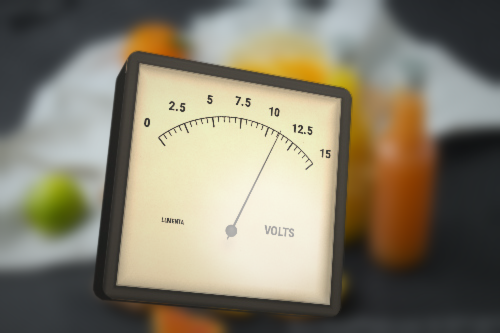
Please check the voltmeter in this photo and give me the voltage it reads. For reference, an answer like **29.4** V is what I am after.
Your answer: **11** V
